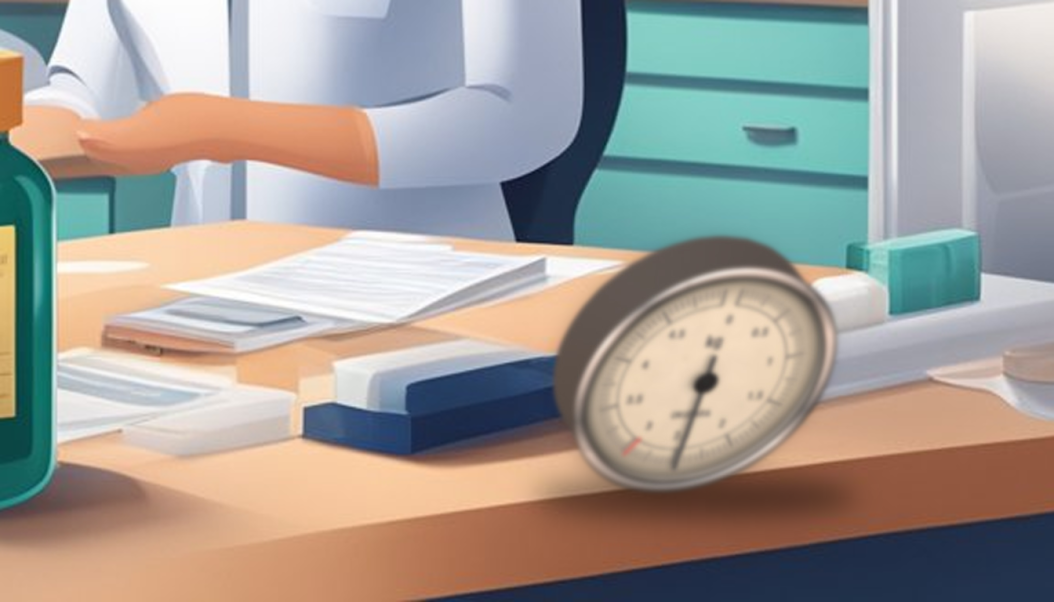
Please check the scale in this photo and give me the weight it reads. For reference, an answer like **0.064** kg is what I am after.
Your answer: **2.5** kg
